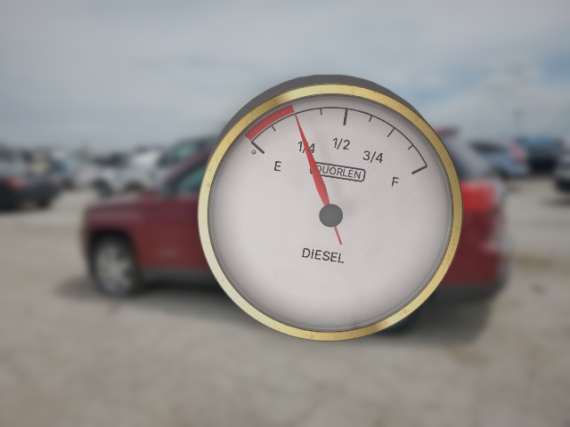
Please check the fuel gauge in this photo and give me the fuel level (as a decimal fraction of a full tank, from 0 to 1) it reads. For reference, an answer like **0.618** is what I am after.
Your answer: **0.25**
